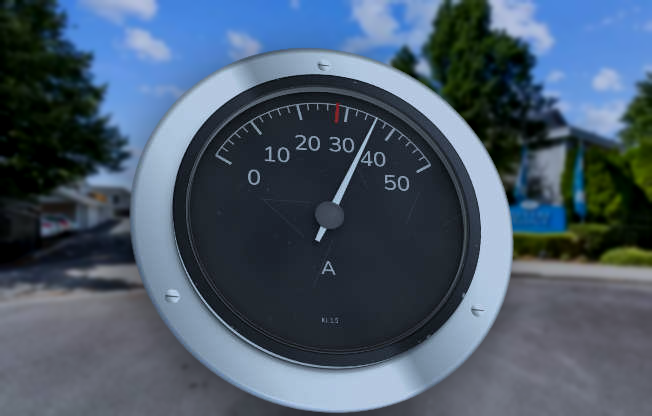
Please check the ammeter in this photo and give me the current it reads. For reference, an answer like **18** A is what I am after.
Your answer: **36** A
